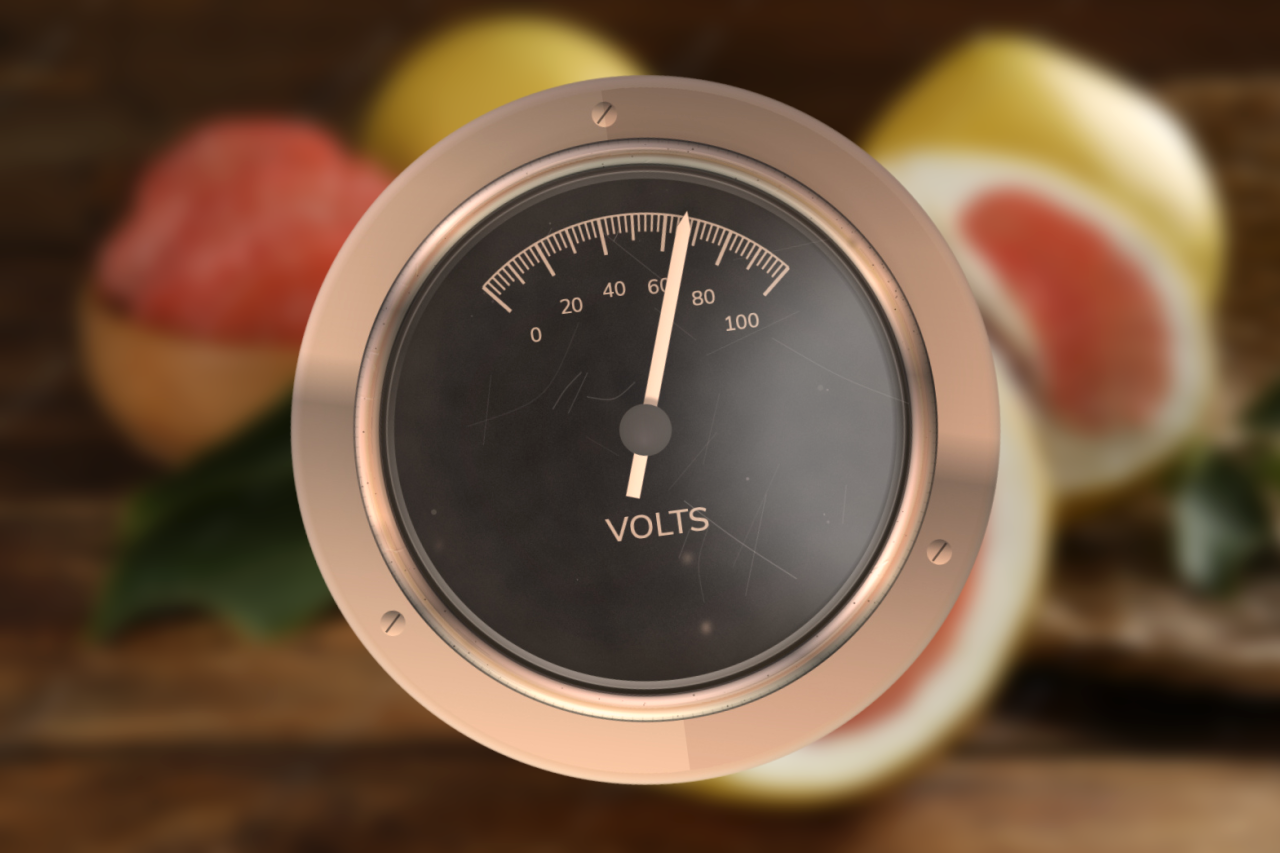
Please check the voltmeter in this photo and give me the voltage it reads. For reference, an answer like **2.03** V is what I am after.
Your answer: **66** V
